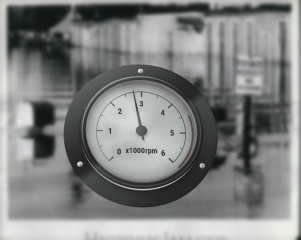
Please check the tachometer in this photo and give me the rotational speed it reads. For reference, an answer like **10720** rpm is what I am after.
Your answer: **2750** rpm
